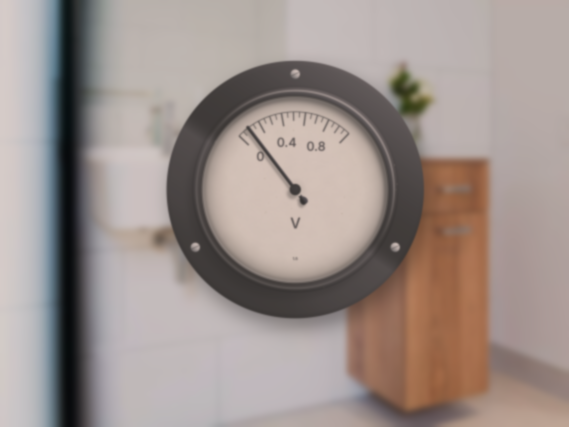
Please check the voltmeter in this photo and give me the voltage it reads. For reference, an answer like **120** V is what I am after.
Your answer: **0.1** V
